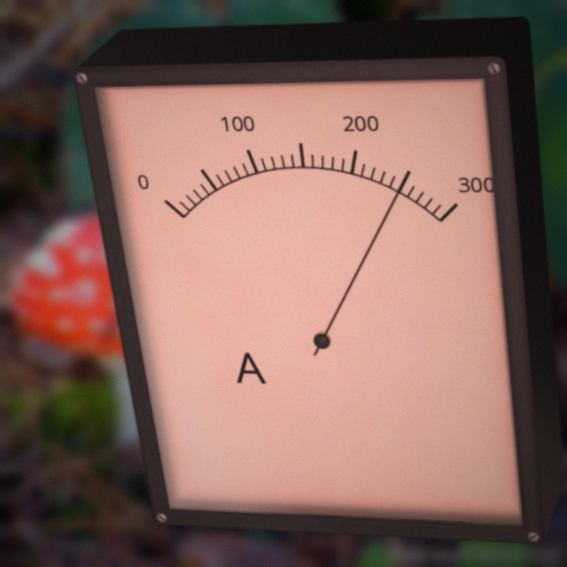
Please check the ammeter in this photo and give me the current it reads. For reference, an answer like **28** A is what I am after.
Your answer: **250** A
